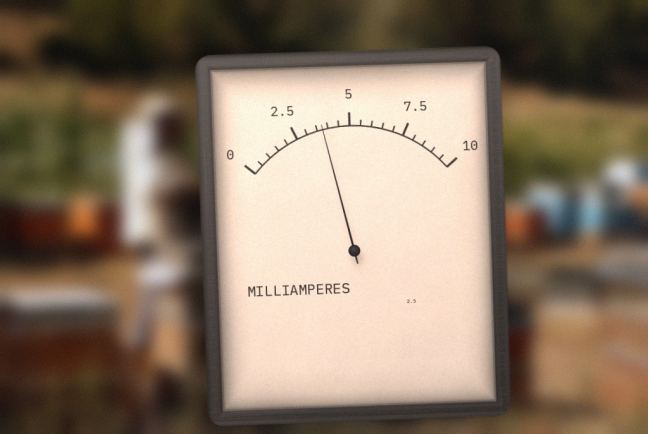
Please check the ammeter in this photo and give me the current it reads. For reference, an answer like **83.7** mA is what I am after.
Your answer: **3.75** mA
